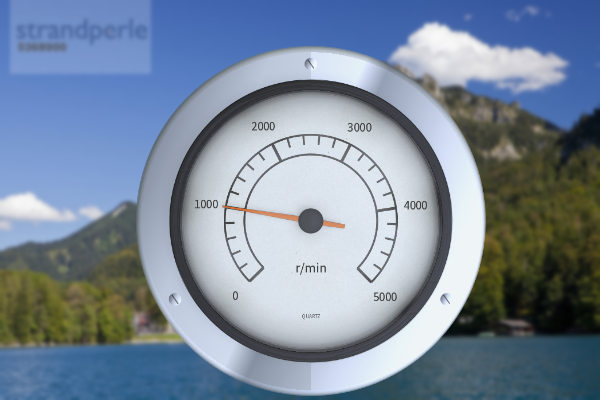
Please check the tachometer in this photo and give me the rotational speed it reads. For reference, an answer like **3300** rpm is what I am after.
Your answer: **1000** rpm
